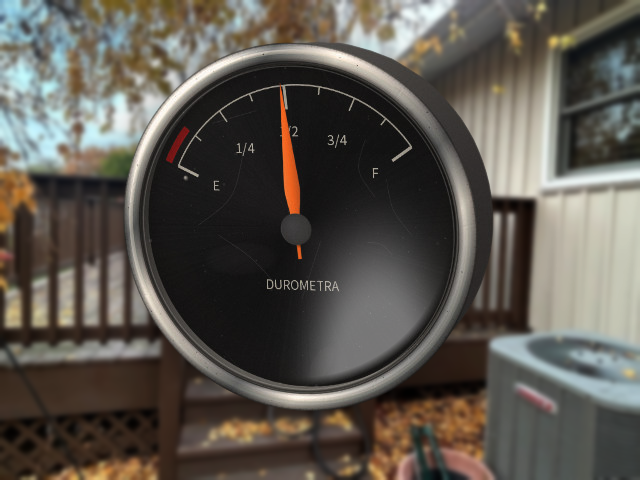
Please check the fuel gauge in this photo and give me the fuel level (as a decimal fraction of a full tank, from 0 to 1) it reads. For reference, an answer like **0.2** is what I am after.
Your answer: **0.5**
